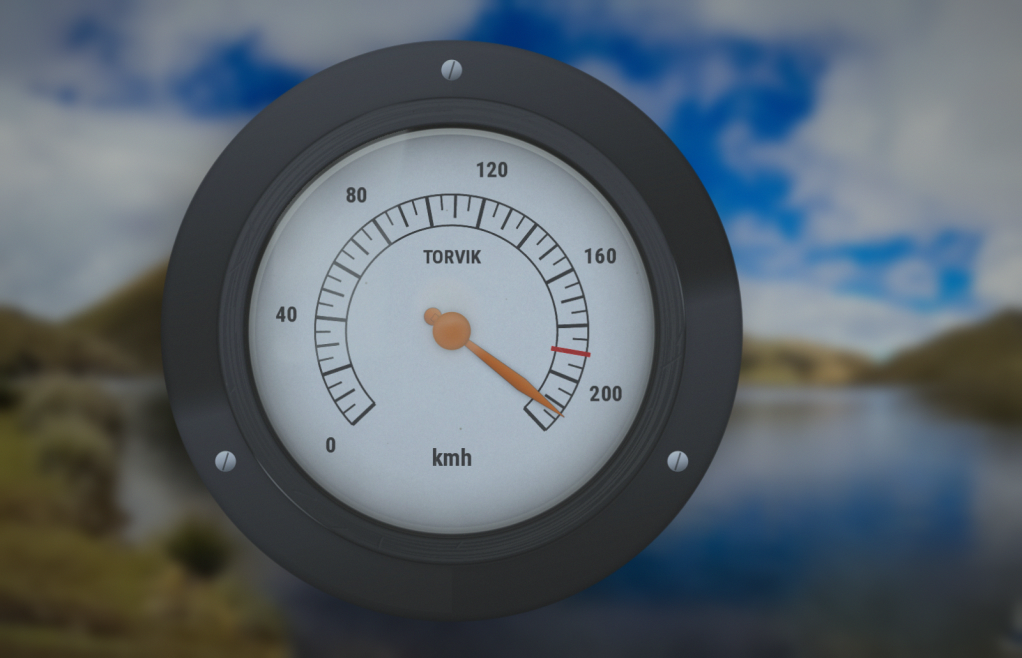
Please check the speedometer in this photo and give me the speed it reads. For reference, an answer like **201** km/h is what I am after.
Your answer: **212.5** km/h
